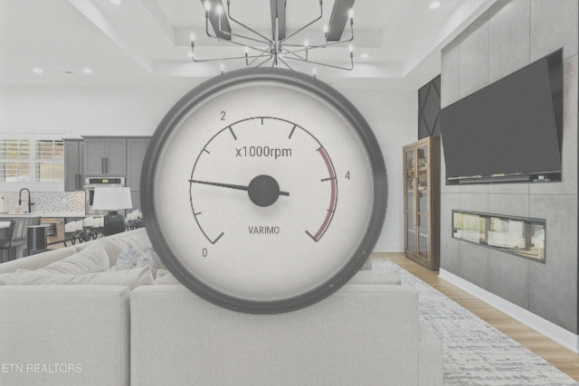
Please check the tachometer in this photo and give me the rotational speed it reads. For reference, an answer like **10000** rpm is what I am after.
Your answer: **1000** rpm
